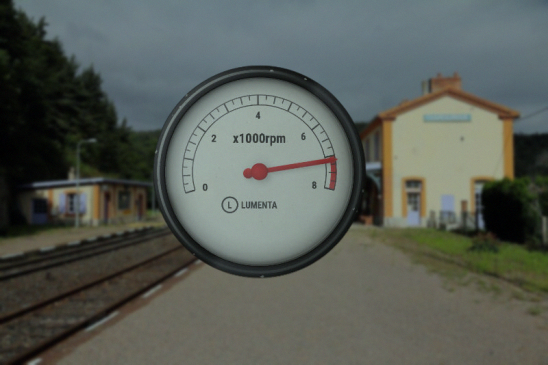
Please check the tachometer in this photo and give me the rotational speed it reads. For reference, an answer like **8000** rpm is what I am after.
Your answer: **7125** rpm
